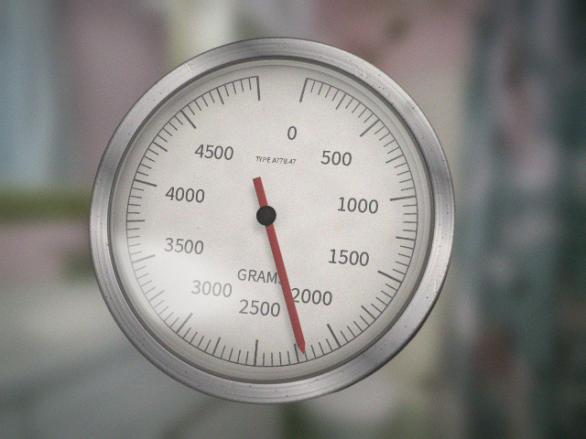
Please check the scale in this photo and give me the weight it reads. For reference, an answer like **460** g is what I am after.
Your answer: **2200** g
